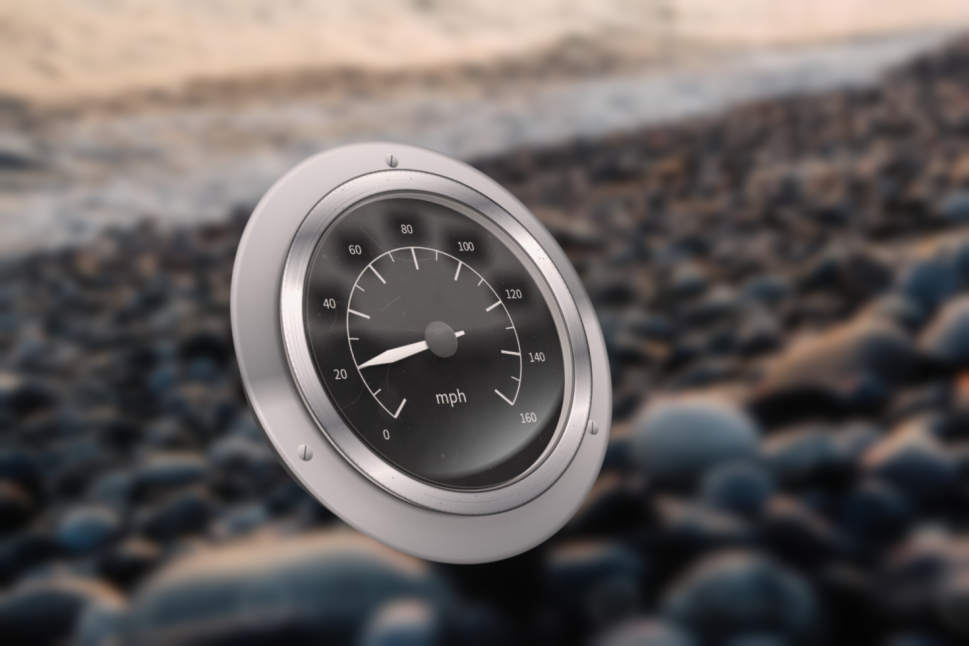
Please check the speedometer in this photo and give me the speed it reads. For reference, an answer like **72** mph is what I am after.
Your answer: **20** mph
